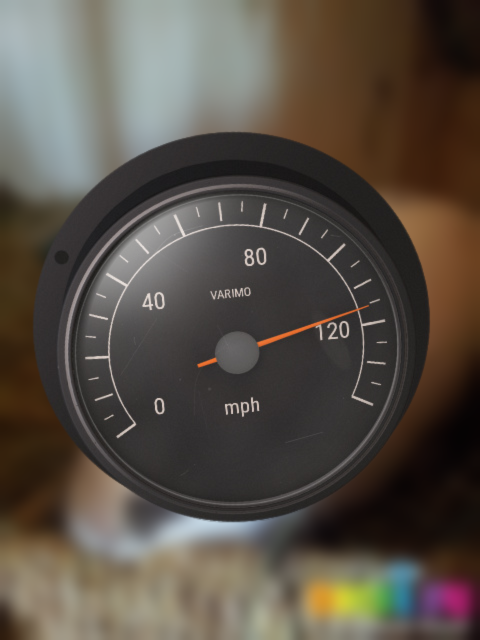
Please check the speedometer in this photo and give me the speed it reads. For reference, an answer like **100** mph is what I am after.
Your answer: **115** mph
